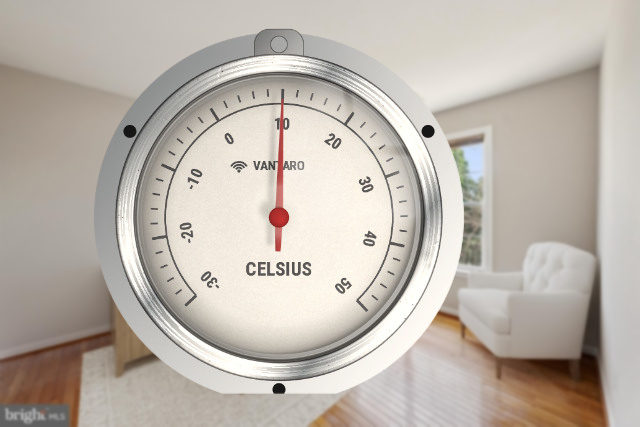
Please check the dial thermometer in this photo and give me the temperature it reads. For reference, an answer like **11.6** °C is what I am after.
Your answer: **10** °C
